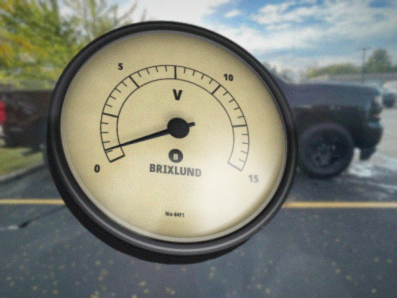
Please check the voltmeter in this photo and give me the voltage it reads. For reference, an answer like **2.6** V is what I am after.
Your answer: **0.5** V
